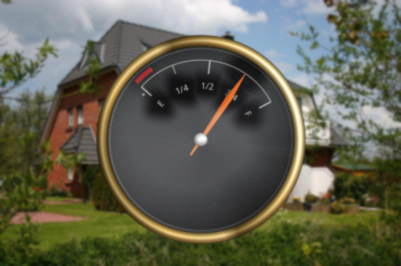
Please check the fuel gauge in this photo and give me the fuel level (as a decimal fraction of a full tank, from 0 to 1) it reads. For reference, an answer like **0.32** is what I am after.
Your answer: **0.75**
